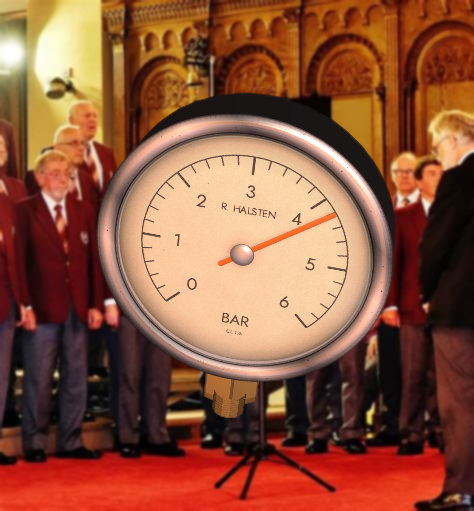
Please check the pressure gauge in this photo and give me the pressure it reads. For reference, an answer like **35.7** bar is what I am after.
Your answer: **4.2** bar
